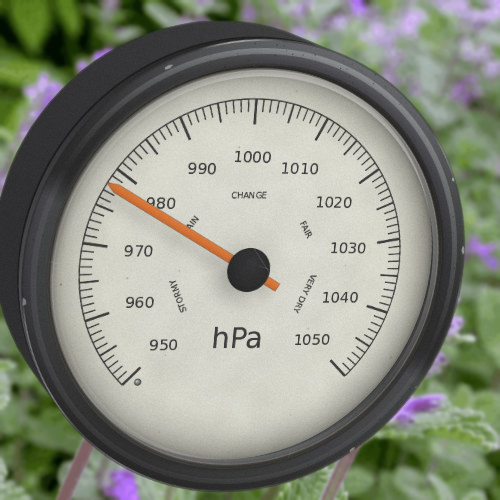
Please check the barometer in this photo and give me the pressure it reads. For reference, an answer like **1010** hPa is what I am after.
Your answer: **978** hPa
